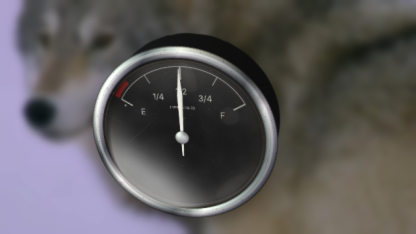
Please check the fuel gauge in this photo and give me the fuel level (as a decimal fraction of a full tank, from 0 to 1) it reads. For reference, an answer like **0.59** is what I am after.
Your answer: **0.5**
